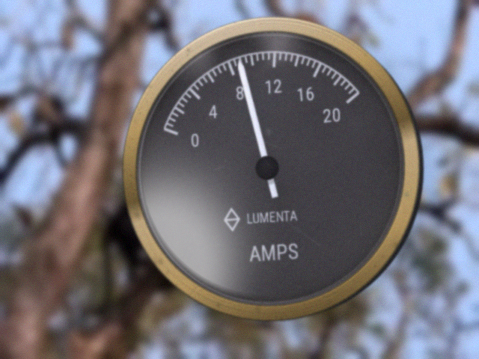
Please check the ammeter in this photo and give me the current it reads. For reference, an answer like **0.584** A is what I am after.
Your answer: **9** A
